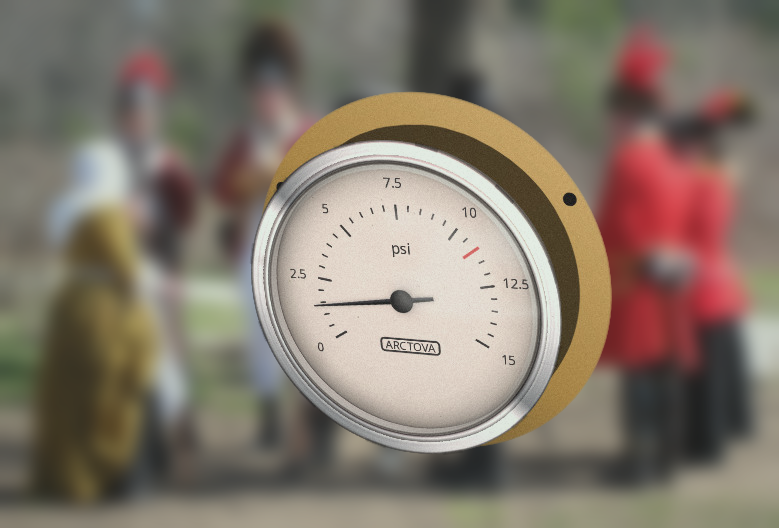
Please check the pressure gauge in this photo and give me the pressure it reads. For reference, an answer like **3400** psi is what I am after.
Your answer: **1.5** psi
